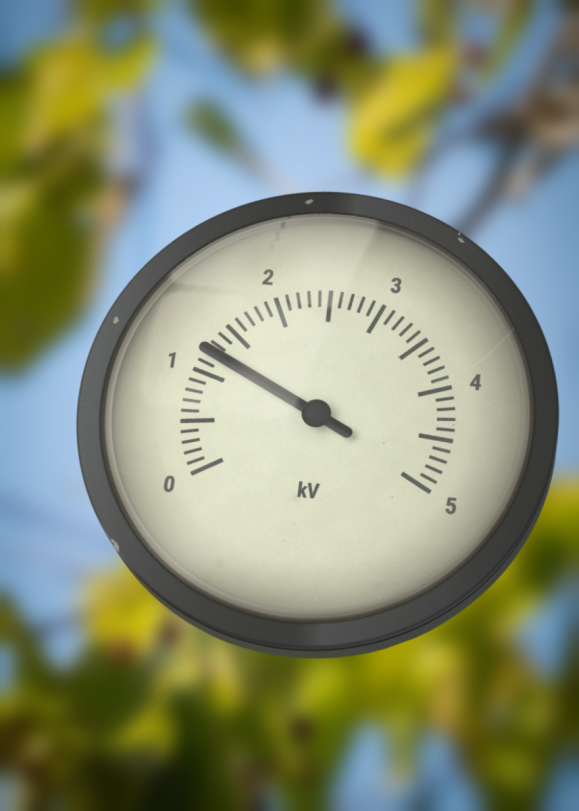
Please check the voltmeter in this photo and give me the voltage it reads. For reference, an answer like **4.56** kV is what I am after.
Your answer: **1.2** kV
